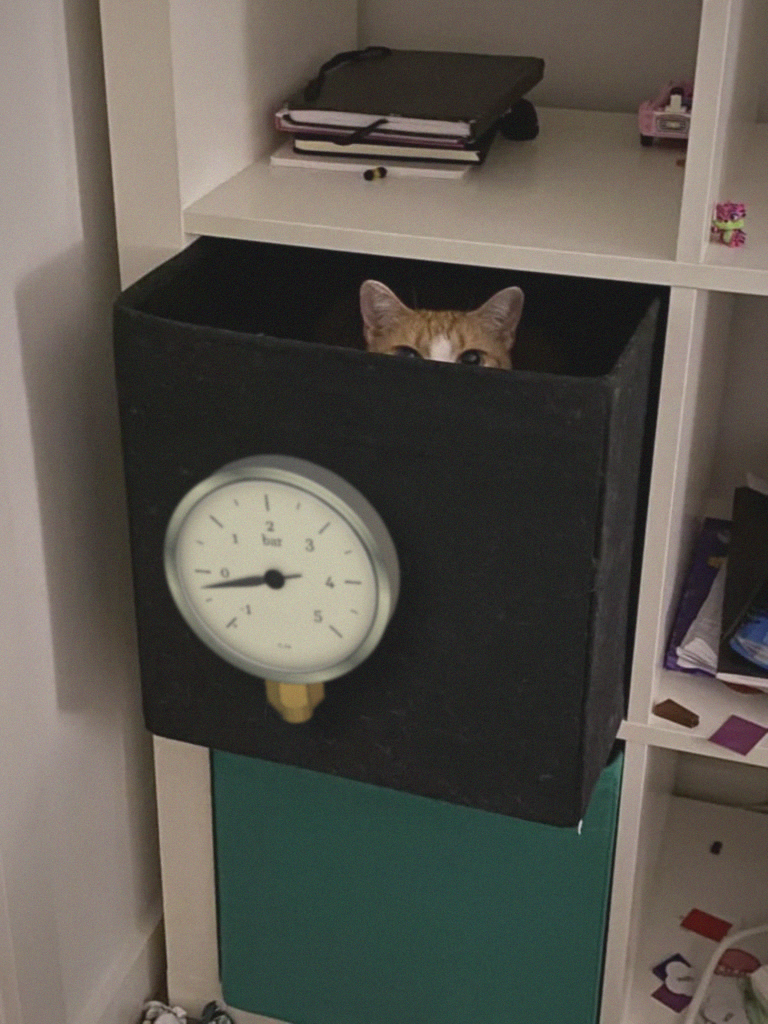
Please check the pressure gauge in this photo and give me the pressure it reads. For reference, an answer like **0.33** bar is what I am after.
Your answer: **-0.25** bar
